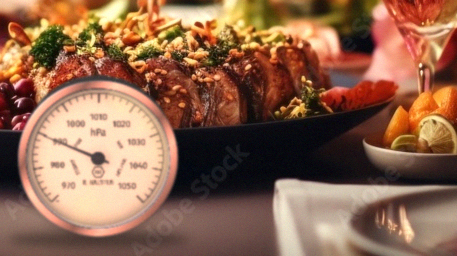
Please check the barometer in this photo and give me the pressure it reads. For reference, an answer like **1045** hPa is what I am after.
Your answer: **990** hPa
